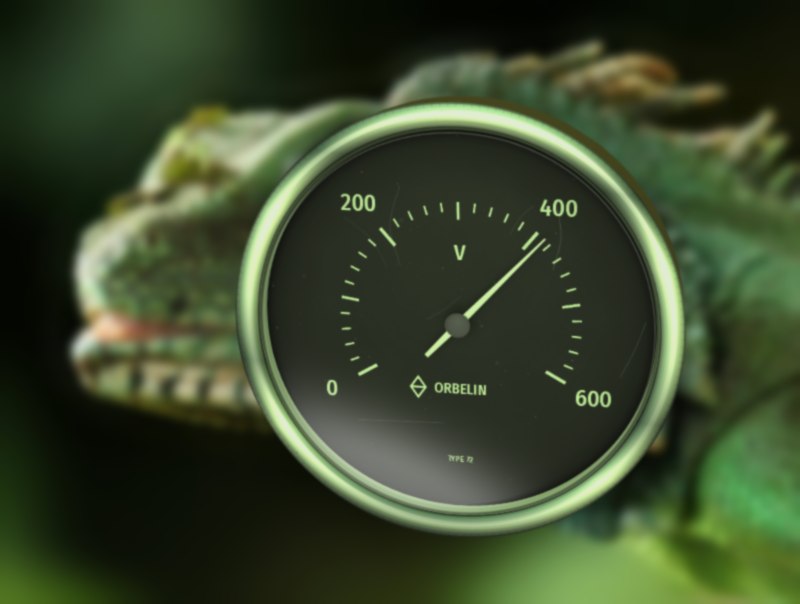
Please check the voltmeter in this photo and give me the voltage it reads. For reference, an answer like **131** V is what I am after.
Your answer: **410** V
